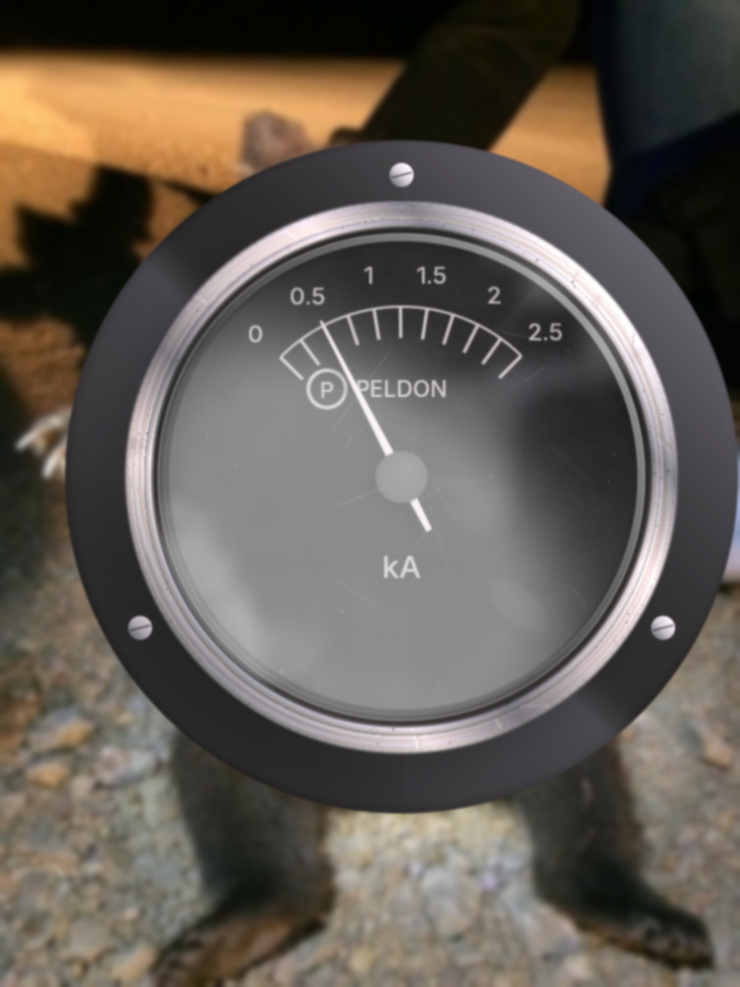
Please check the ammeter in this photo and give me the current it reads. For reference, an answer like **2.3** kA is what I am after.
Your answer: **0.5** kA
